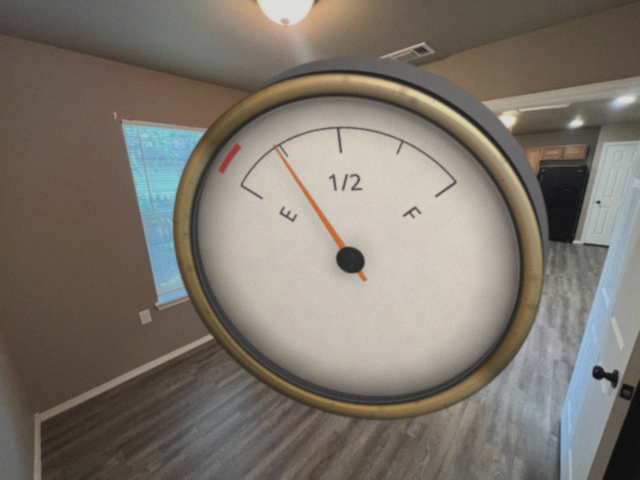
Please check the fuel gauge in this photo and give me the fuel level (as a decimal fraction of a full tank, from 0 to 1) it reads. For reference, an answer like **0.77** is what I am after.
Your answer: **0.25**
